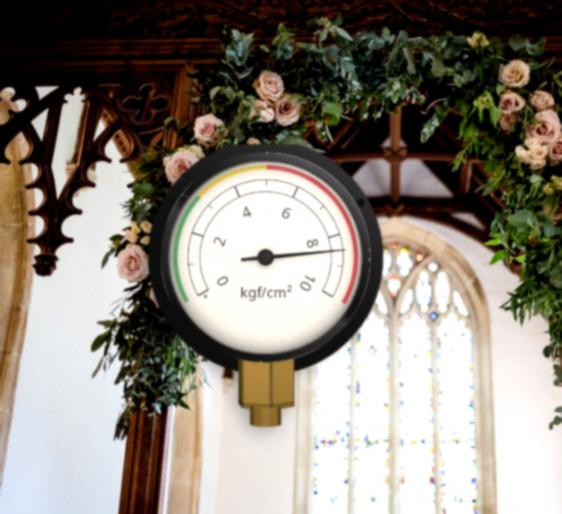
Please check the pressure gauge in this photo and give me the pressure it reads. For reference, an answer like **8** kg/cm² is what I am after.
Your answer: **8.5** kg/cm²
